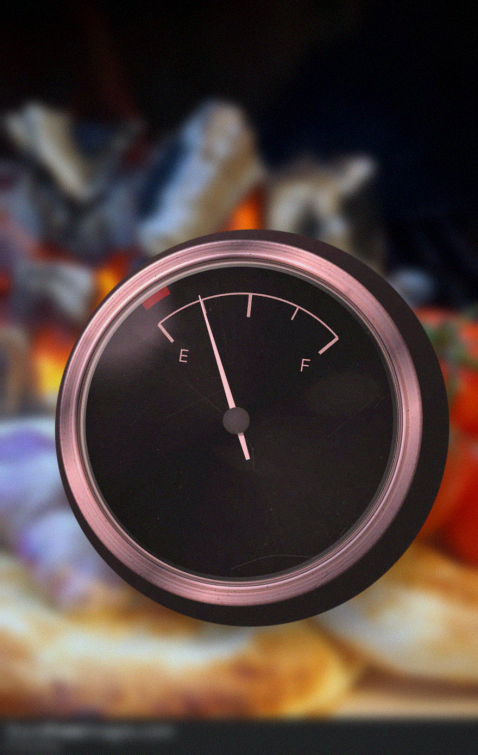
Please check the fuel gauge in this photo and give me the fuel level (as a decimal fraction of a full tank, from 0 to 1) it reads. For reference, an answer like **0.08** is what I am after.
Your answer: **0.25**
